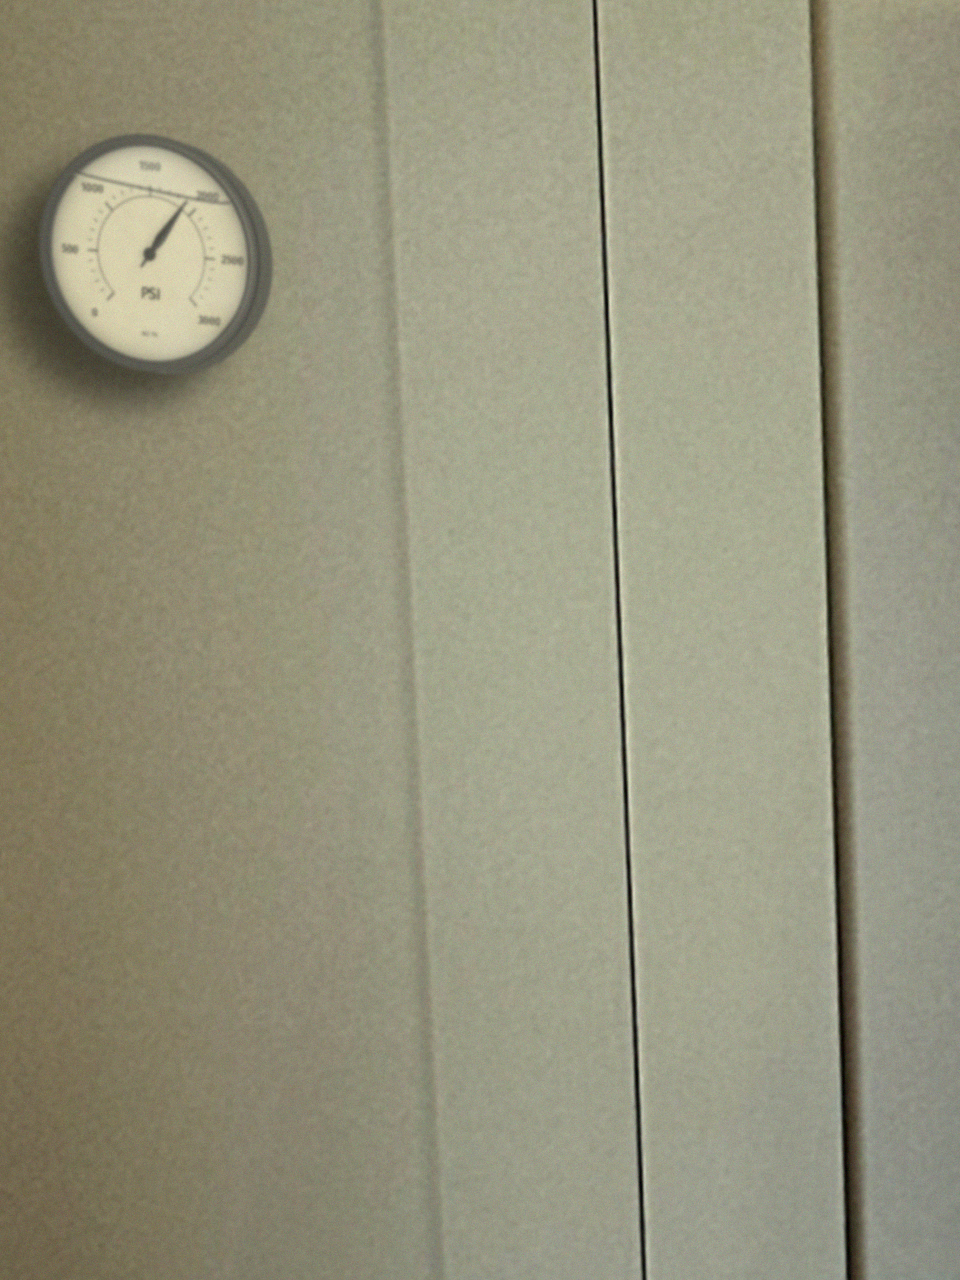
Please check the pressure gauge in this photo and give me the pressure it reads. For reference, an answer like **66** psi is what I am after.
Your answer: **1900** psi
